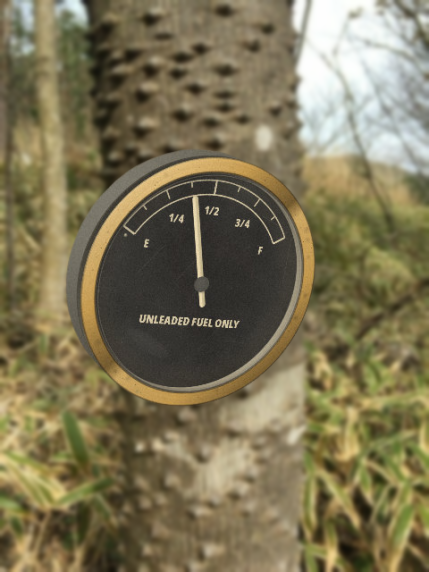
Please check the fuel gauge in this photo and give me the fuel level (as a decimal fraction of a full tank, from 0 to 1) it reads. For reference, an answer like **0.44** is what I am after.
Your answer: **0.375**
